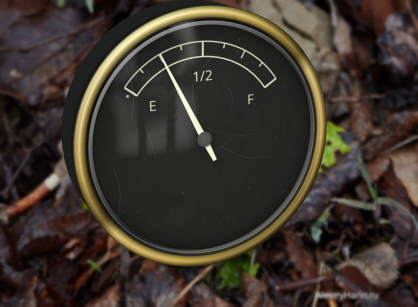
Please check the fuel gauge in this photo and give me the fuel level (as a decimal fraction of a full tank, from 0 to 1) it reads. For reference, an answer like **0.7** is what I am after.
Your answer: **0.25**
